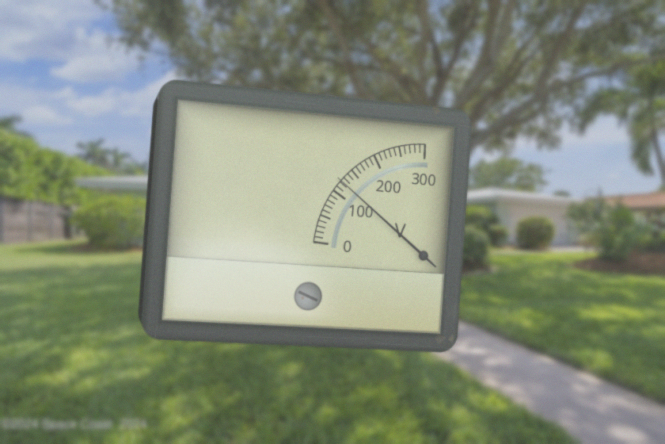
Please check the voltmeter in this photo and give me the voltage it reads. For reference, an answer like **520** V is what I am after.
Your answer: **120** V
